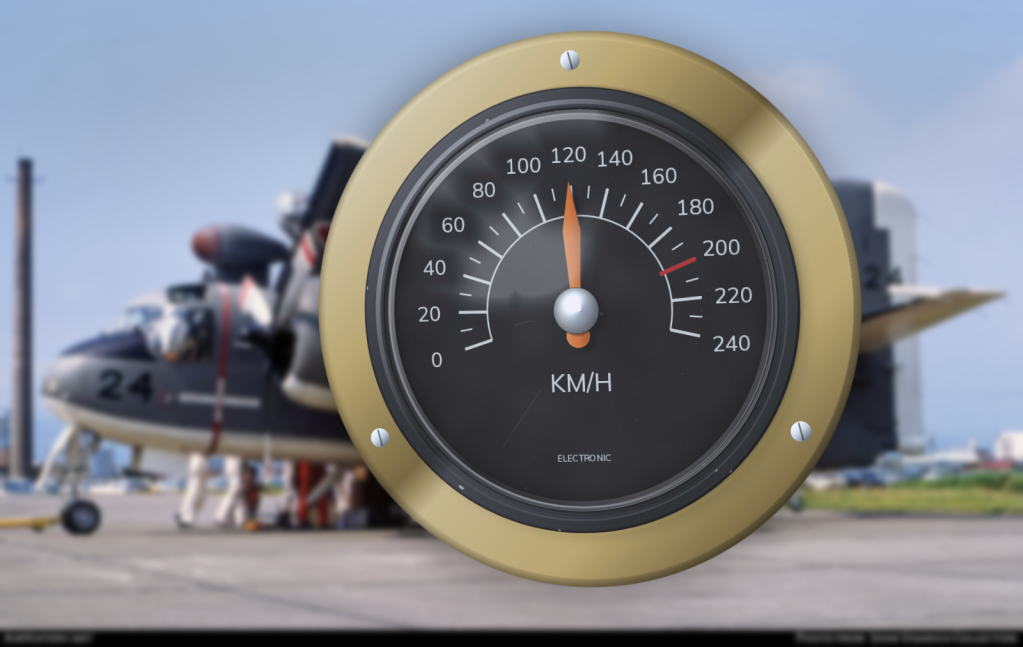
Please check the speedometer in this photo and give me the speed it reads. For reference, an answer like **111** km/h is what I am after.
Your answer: **120** km/h
